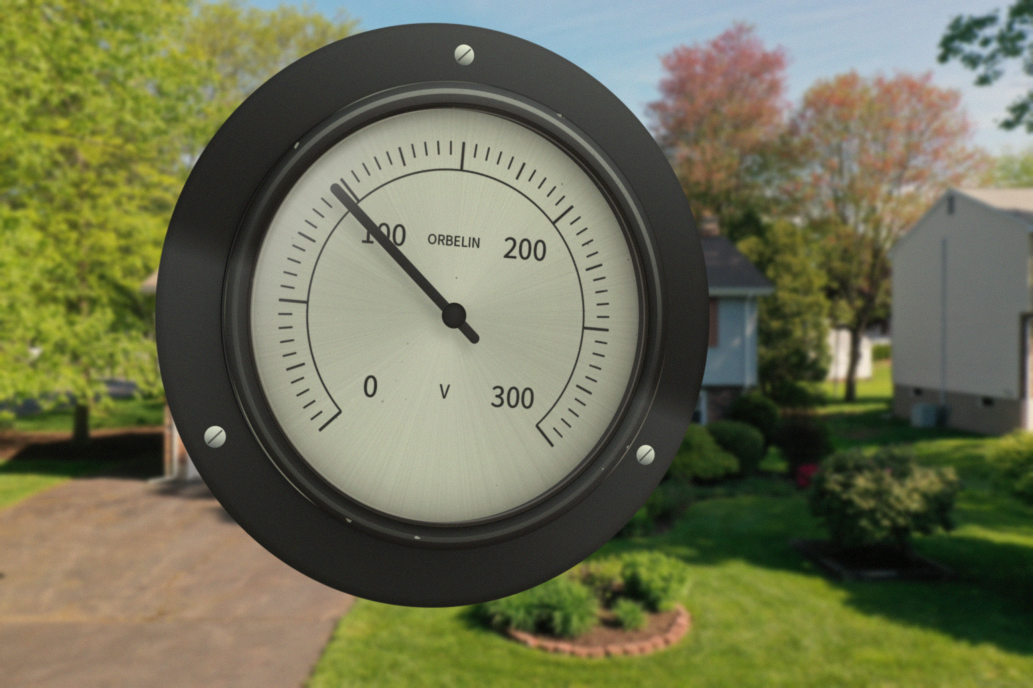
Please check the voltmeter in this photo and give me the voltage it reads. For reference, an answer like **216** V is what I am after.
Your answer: **95** V
